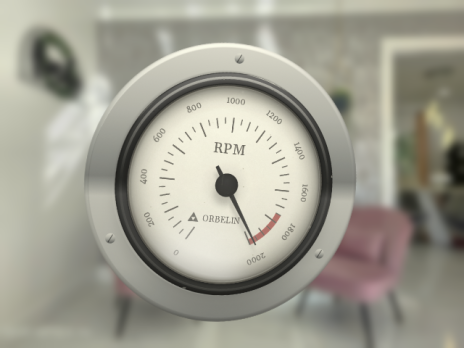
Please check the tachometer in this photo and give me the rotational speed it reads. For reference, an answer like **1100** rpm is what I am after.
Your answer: **1975** rpm
